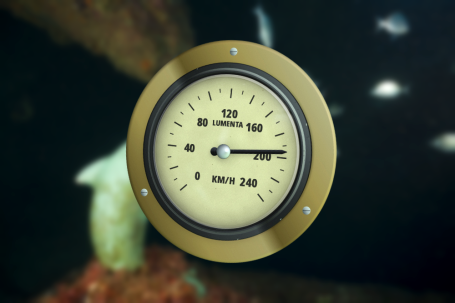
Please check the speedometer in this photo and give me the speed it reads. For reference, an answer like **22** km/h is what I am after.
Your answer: **195** km/h
